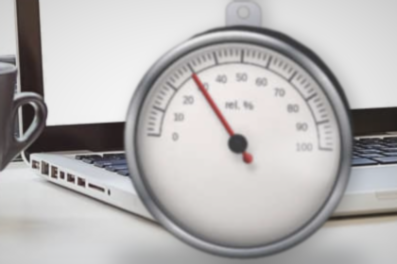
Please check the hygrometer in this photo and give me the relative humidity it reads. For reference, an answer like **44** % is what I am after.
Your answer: **30** %
